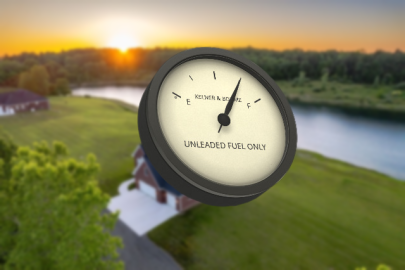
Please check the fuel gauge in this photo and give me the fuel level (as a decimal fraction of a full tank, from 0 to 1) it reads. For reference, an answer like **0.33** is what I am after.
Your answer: **0.75**
